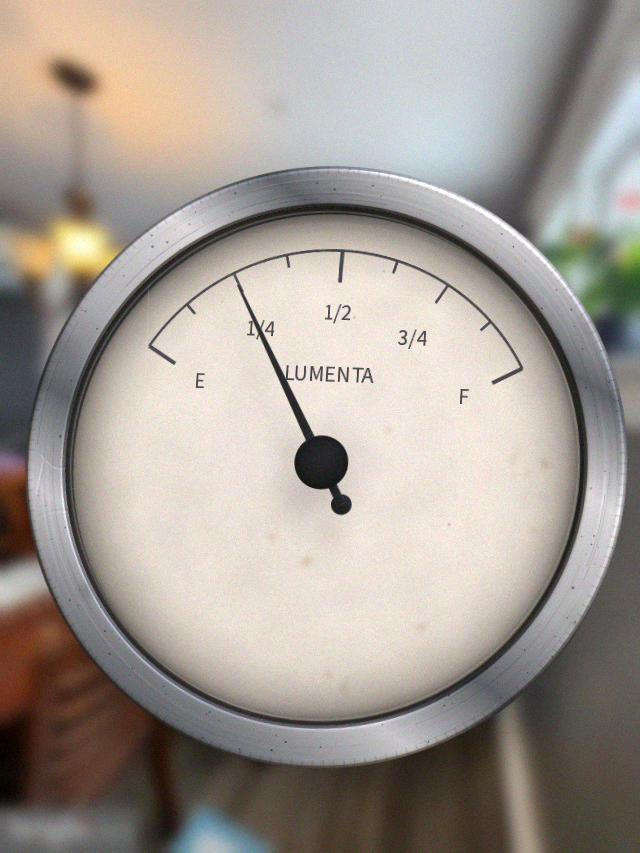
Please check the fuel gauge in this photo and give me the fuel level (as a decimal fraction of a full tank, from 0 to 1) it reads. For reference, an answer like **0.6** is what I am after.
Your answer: **0.25**
